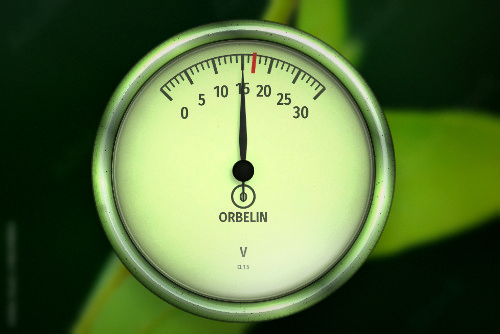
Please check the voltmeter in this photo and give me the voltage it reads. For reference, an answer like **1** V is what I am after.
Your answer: **15** V
